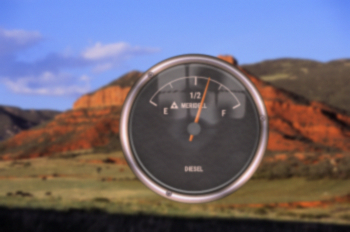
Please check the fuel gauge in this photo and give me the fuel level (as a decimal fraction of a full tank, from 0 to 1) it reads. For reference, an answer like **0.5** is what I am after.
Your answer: **0.625**
